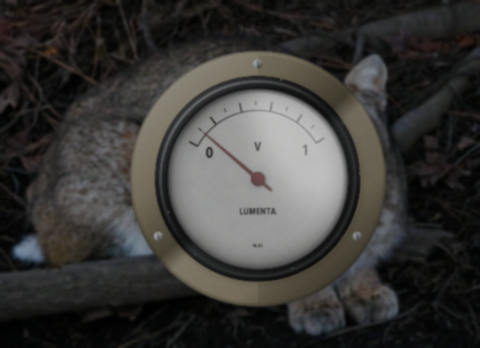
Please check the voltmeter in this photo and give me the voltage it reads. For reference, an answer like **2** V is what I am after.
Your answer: **0.1** V
